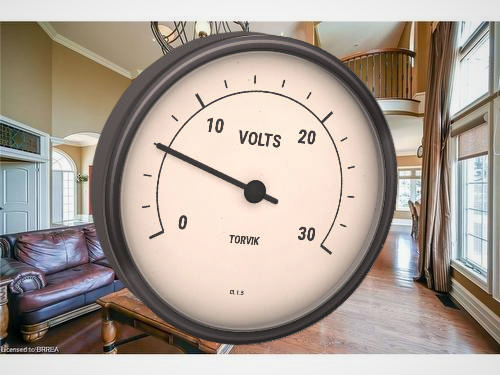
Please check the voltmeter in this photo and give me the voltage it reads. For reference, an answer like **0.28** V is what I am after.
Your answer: **6** V
